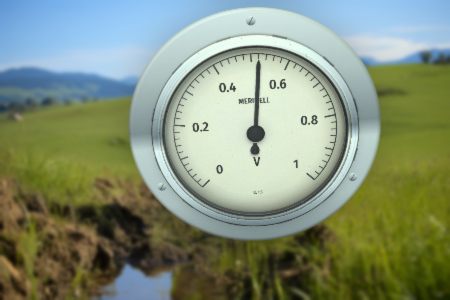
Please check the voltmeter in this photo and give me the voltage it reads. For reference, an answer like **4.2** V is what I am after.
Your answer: **0.52** V
